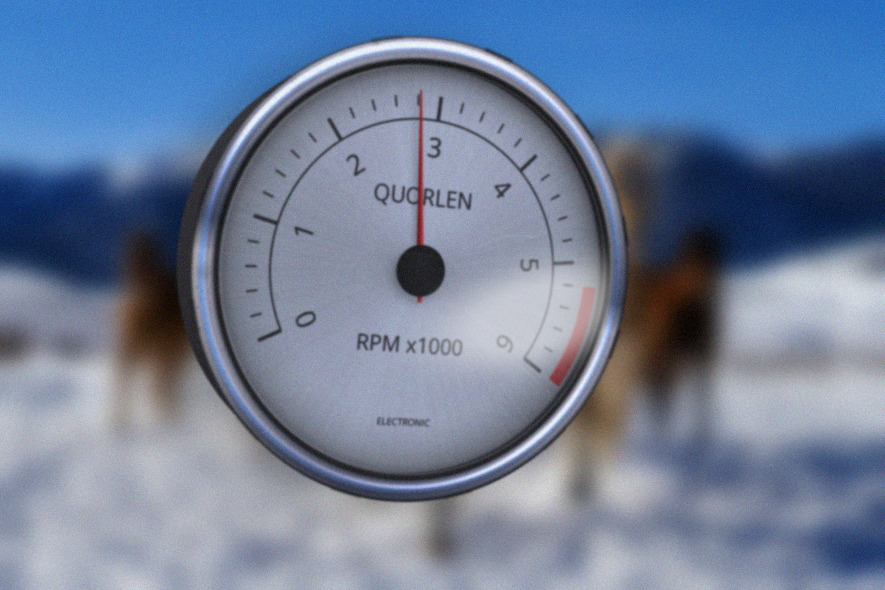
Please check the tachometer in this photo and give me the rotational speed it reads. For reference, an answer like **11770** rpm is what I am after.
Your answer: **2800** rpm
